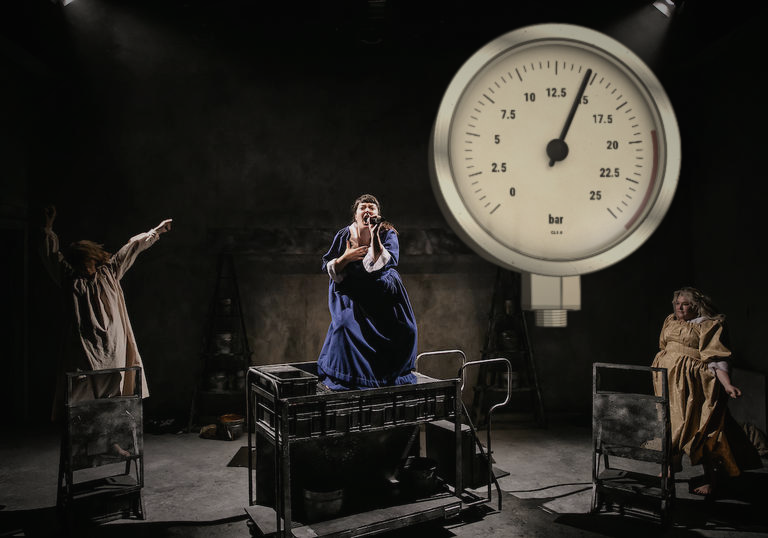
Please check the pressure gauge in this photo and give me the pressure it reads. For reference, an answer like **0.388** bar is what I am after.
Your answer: **14.5** bar
